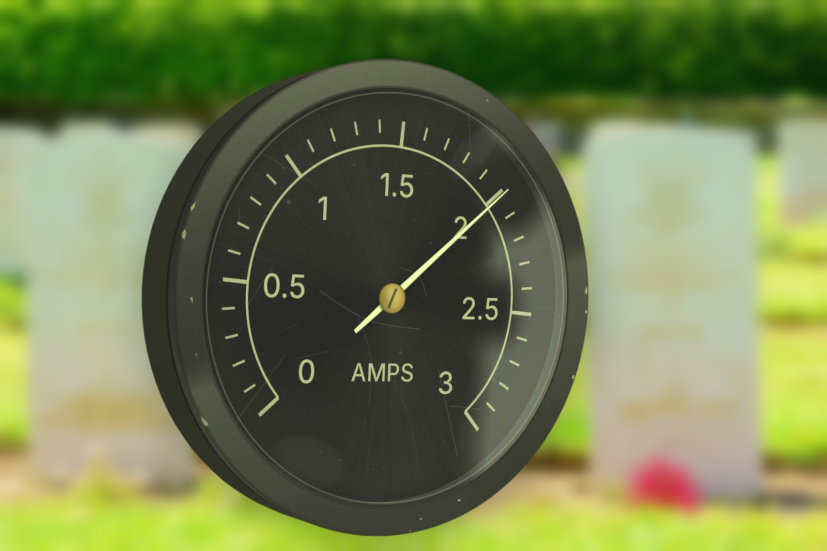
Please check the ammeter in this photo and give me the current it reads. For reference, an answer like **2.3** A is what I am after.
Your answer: **2** A
